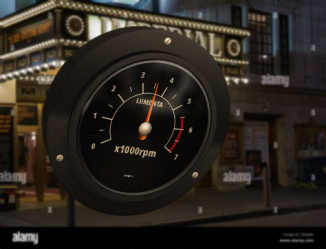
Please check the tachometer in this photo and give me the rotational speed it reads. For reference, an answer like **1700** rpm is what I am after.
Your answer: **3500** rpm
